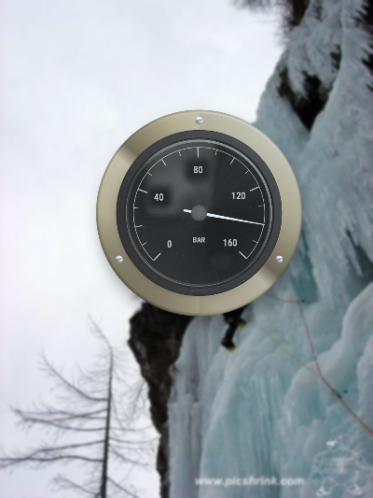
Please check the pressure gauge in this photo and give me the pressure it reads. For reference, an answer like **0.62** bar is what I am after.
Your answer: **140** bar
